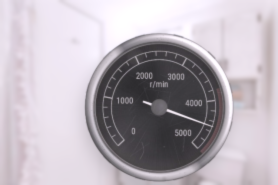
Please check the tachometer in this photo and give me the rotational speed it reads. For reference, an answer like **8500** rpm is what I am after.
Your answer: **4500** rpm
